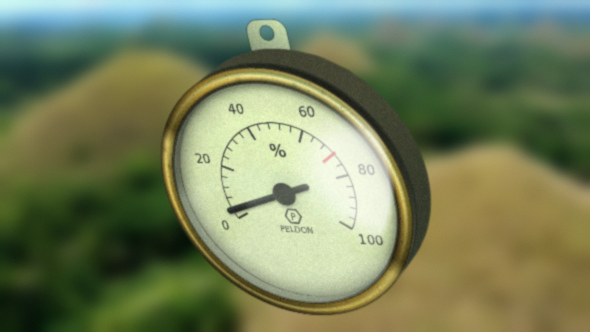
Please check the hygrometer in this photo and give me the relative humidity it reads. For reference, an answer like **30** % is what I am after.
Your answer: **4** %
